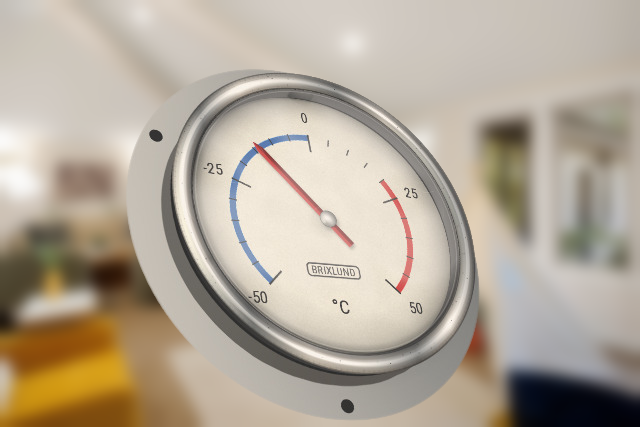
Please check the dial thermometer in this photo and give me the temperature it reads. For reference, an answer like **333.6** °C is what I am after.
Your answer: **-15** °C
